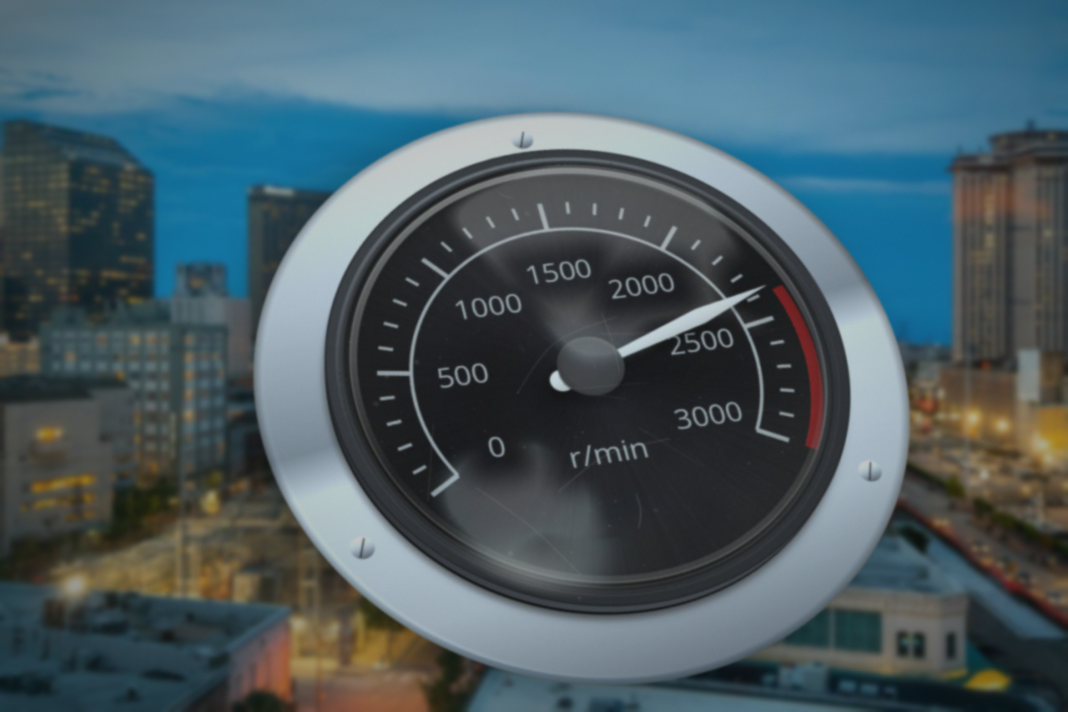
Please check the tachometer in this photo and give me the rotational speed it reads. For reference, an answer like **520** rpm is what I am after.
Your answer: **2400** rpm
